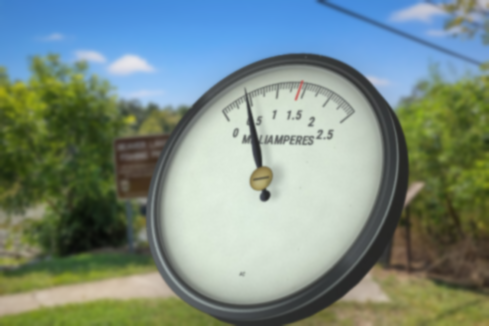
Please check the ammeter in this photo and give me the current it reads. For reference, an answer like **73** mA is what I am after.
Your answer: **0.5** mA
